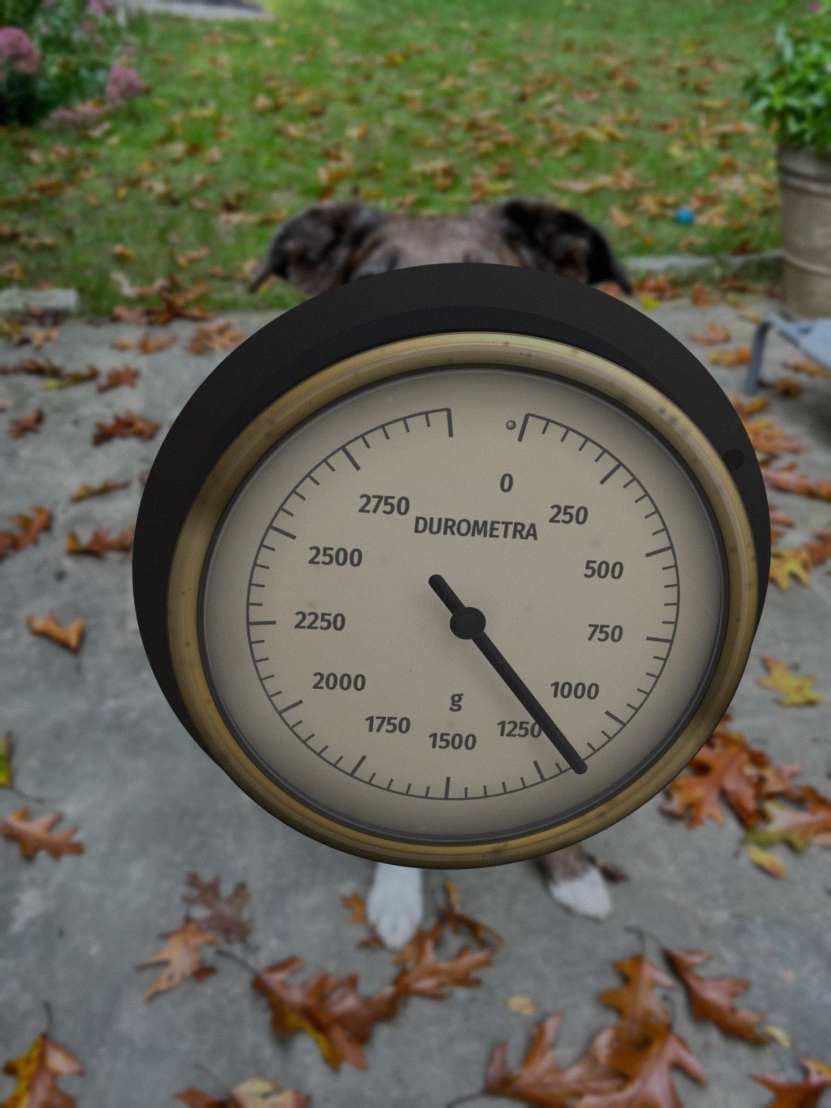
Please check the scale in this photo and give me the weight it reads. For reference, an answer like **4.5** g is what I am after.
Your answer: **1150** g
